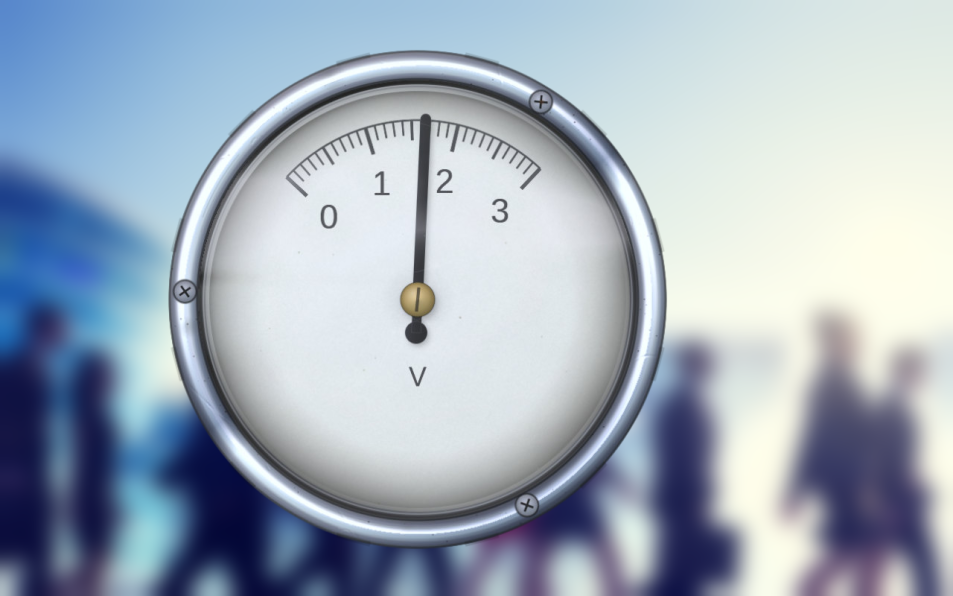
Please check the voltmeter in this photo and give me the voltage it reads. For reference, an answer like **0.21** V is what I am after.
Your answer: **1.65** V
